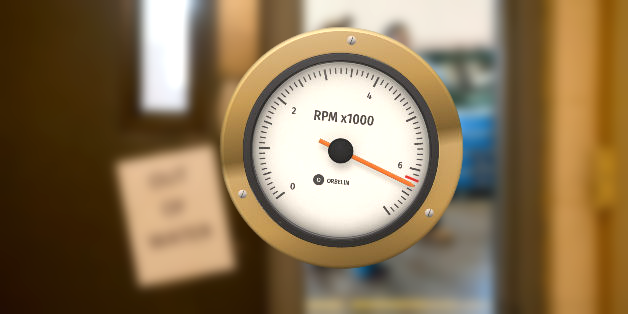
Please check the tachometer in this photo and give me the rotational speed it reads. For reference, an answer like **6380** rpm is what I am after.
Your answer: **6300** rpm
